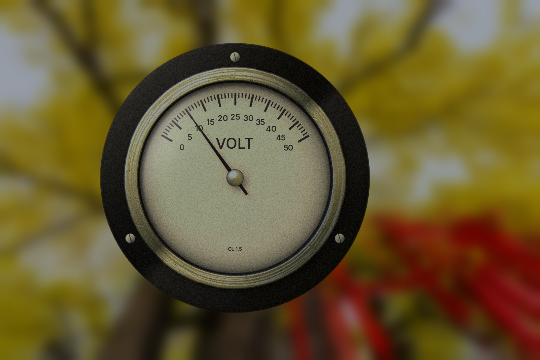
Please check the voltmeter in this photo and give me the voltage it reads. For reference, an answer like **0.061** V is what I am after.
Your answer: **10** V
